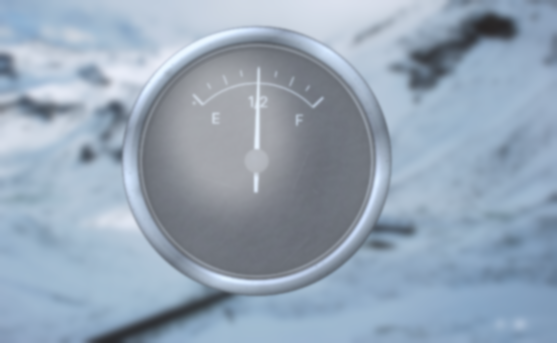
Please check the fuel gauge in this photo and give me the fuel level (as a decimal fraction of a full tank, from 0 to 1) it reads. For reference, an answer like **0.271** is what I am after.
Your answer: **0.5**
